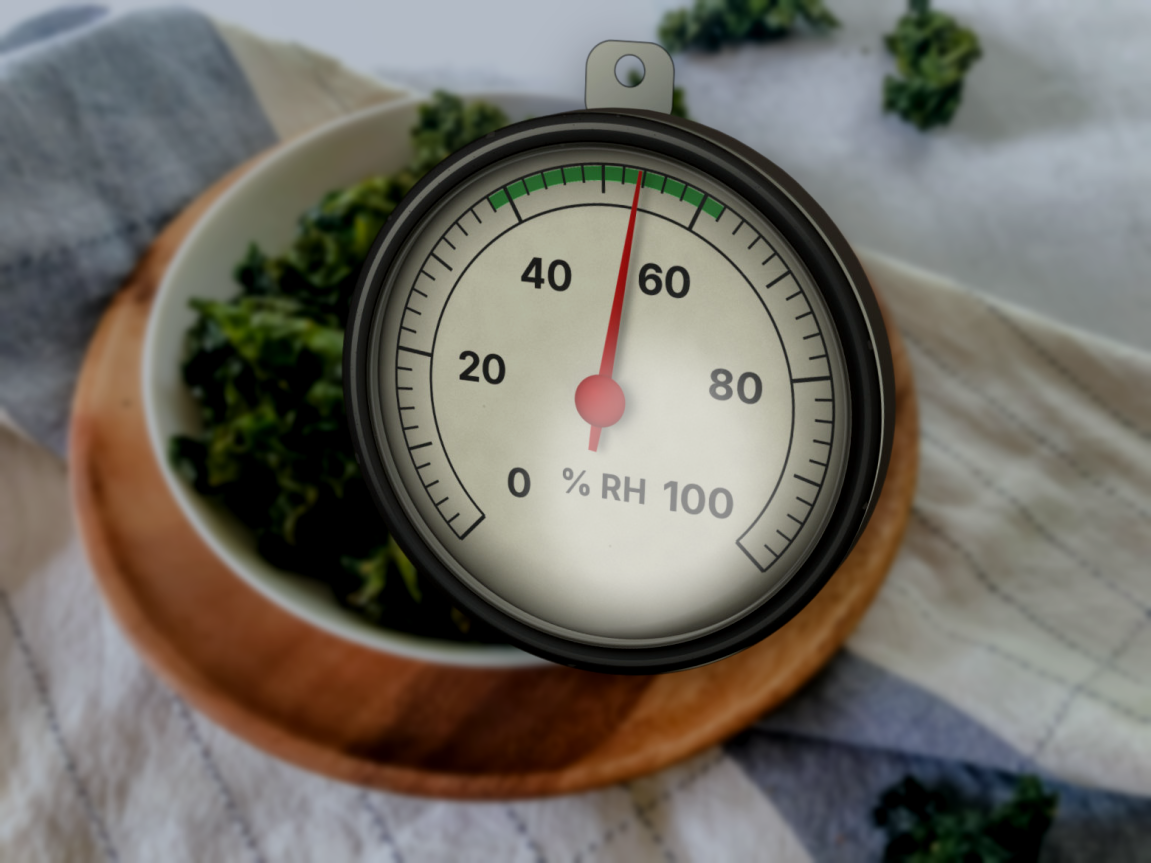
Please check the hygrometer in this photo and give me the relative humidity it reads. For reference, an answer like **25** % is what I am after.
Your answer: **54** %
